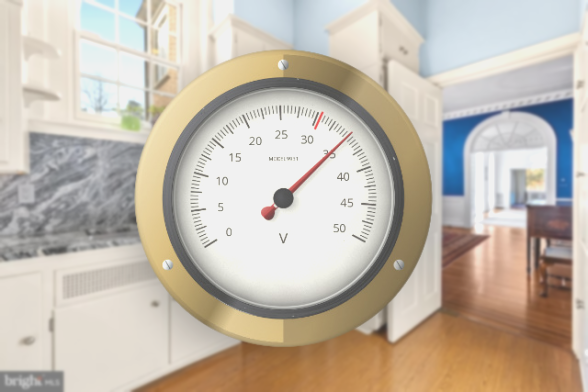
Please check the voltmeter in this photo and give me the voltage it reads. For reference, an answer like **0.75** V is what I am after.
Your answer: **35** V
